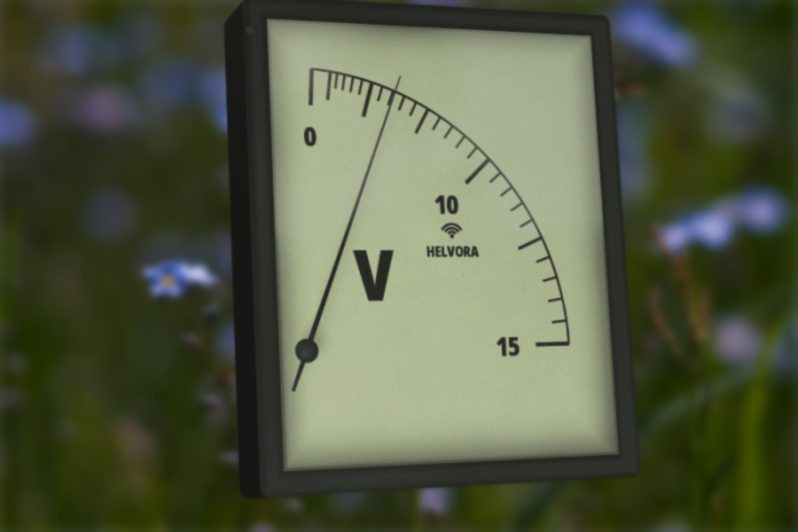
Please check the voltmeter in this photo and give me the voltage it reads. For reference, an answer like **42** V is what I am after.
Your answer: **6** V
